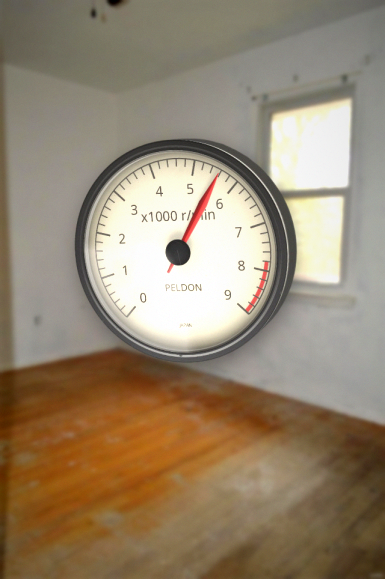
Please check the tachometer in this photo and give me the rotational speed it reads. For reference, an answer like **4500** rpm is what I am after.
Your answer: **5600** rpm
